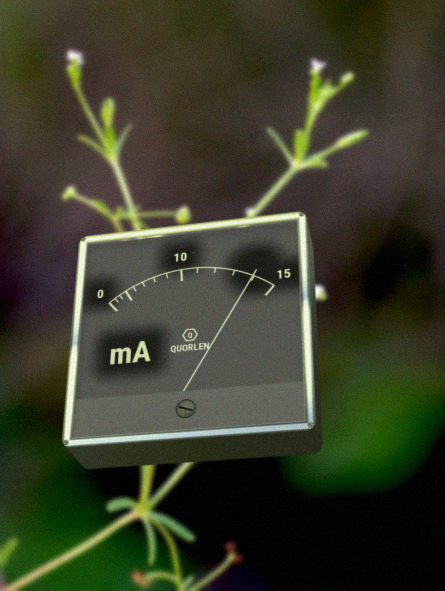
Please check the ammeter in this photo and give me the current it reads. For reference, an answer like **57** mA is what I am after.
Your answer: **14** mA
